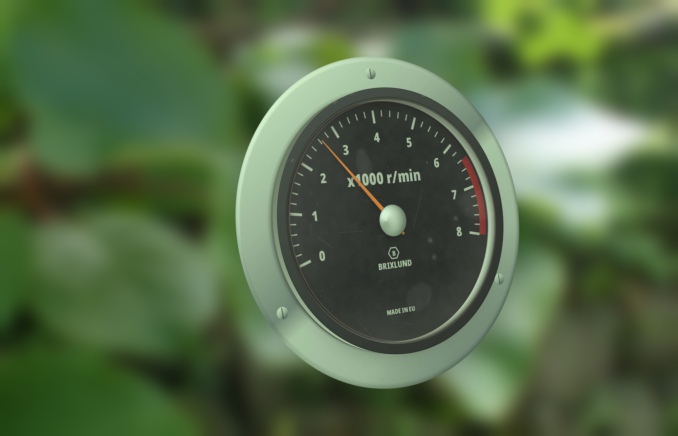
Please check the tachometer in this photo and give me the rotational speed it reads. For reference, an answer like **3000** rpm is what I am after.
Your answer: **2600** rpm
